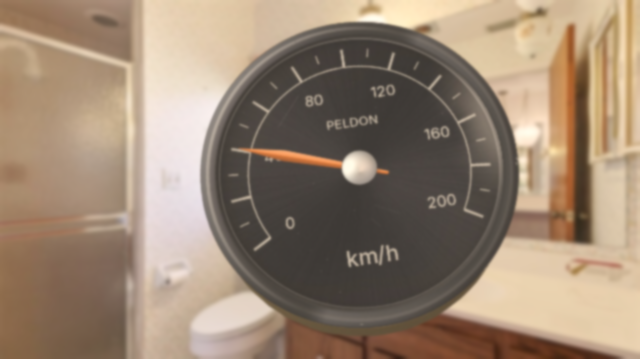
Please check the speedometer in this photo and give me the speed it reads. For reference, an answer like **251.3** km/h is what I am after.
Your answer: **40** km/h
